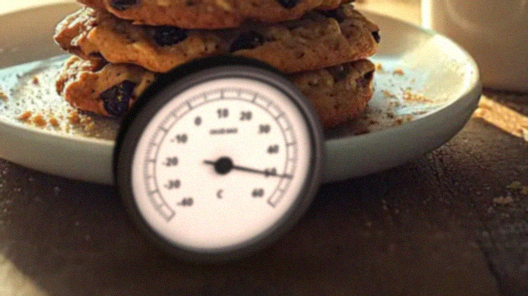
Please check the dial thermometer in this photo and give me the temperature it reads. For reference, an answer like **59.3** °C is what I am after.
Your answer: **50** °C
